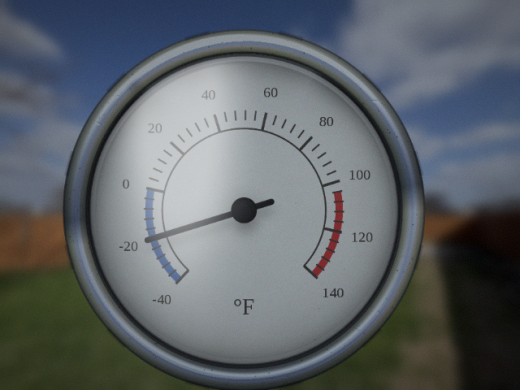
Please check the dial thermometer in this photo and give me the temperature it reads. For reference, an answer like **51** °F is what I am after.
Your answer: **-20** °F
